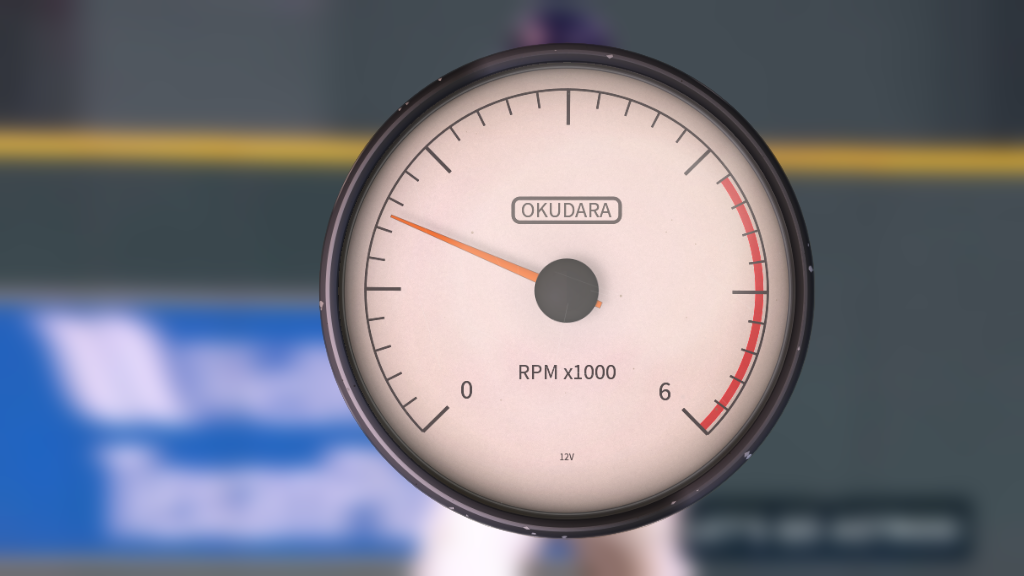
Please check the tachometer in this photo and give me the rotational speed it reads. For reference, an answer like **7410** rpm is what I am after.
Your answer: **1500** rpm
